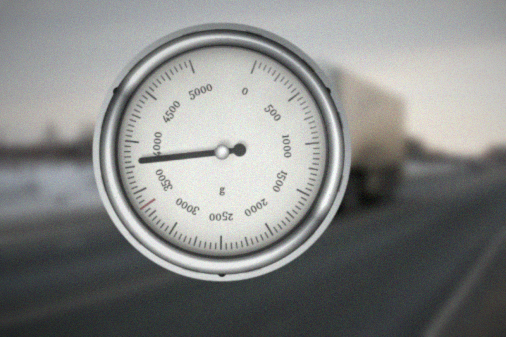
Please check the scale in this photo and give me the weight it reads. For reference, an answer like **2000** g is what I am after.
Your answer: **3800** g
